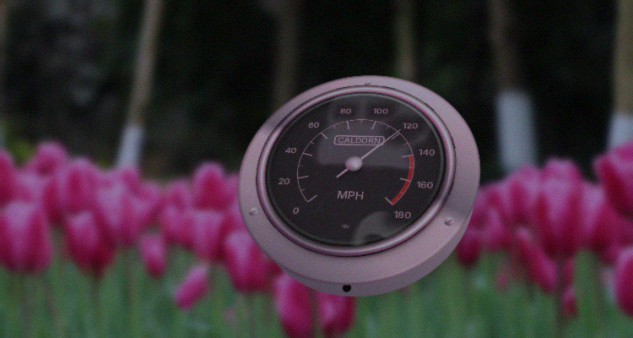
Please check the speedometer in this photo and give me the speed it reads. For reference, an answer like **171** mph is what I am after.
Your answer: **120** mph
